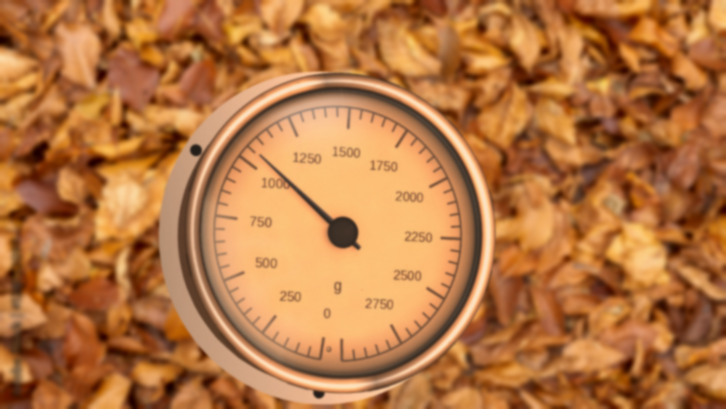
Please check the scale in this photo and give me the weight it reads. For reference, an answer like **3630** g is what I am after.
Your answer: **1050** g
